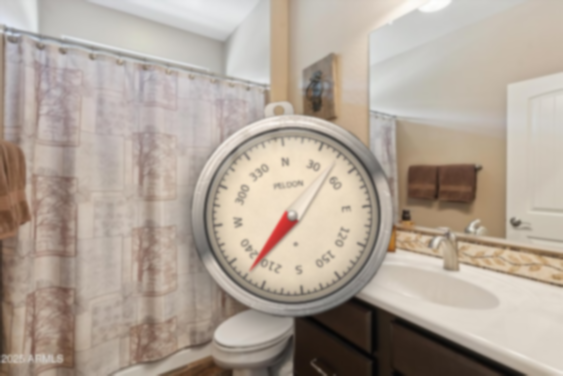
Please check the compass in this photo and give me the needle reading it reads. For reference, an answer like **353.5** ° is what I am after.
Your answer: **225** °
